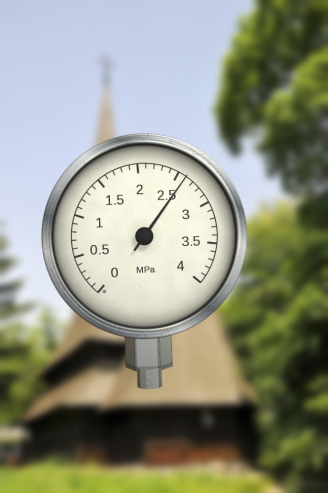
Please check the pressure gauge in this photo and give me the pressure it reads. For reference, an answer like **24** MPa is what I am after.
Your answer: **2.6** MPa
